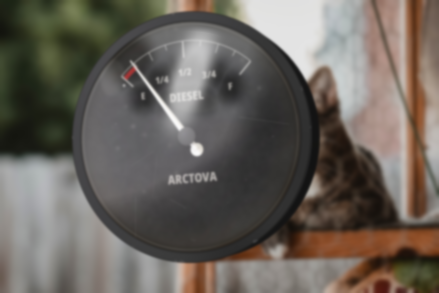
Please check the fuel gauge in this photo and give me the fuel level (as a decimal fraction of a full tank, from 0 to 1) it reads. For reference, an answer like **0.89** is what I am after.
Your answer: **0.125**
